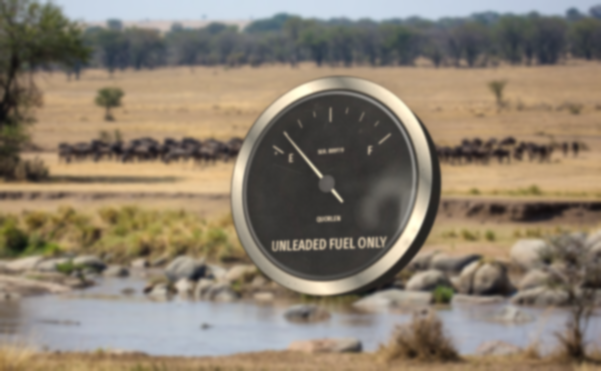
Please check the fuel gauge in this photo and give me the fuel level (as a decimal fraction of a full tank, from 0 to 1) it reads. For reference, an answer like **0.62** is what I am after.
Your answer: **0.125**
